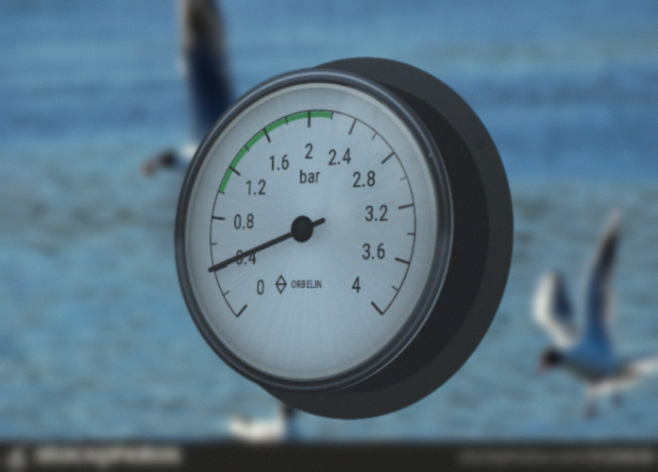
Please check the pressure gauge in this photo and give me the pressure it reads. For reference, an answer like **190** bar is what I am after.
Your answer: **0.4** bar
